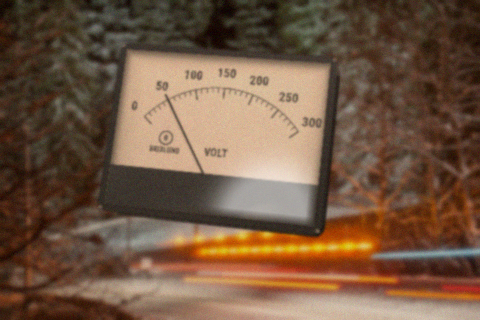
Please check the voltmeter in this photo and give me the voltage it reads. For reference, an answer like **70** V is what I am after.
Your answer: **50** V
